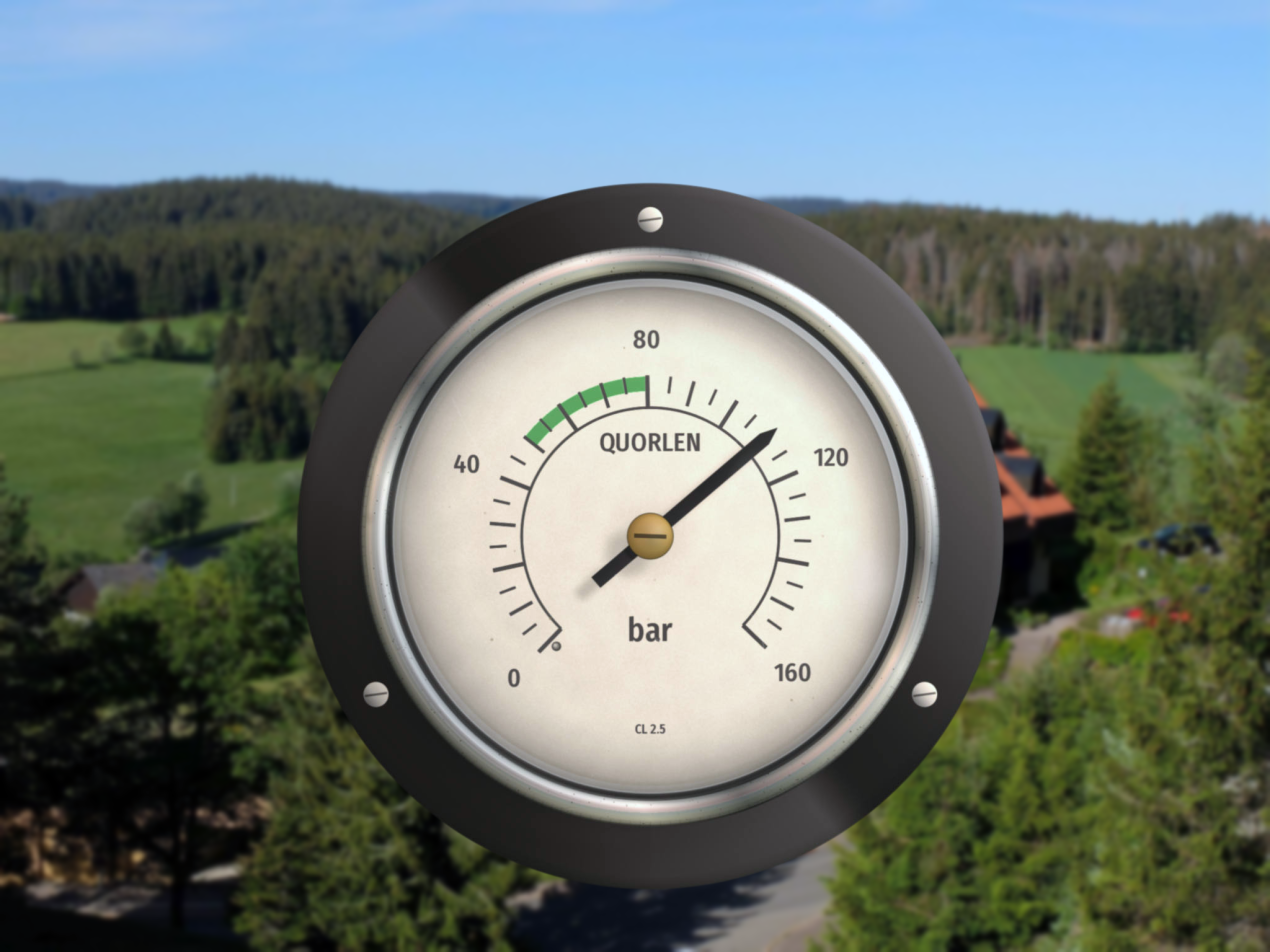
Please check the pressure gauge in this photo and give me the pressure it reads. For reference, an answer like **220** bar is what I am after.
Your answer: **110** bar
